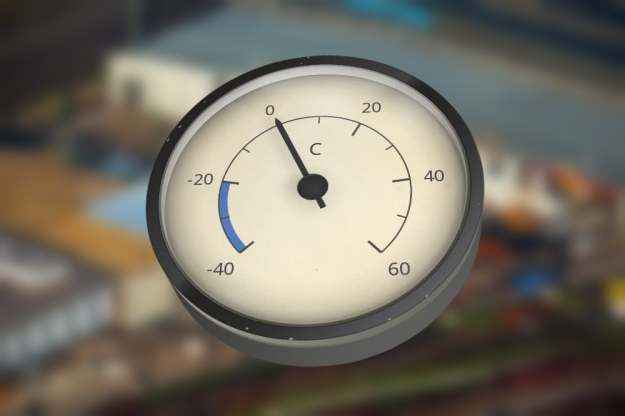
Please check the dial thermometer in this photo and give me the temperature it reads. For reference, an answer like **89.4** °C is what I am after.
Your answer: **0** °C
